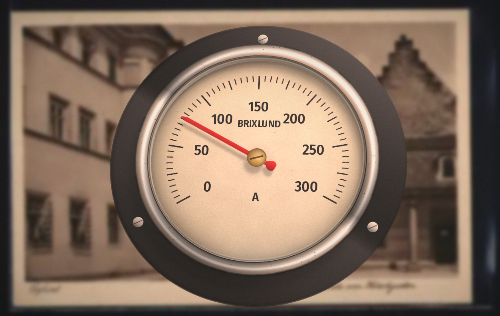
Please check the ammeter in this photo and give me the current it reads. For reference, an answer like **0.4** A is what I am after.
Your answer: **75** A
